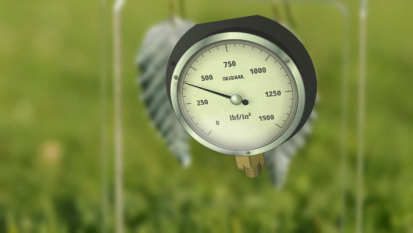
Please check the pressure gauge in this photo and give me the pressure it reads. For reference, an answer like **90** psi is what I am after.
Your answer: **400** psi
